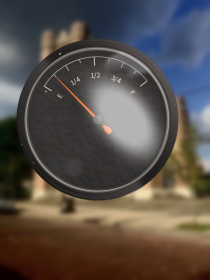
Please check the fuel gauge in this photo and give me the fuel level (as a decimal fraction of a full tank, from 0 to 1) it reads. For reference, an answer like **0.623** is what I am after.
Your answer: **0.125**
